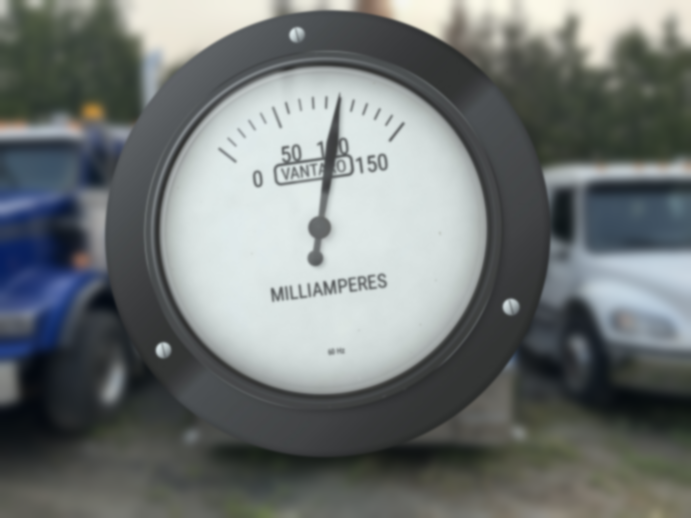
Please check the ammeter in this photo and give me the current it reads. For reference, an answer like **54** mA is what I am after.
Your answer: **100** mA
